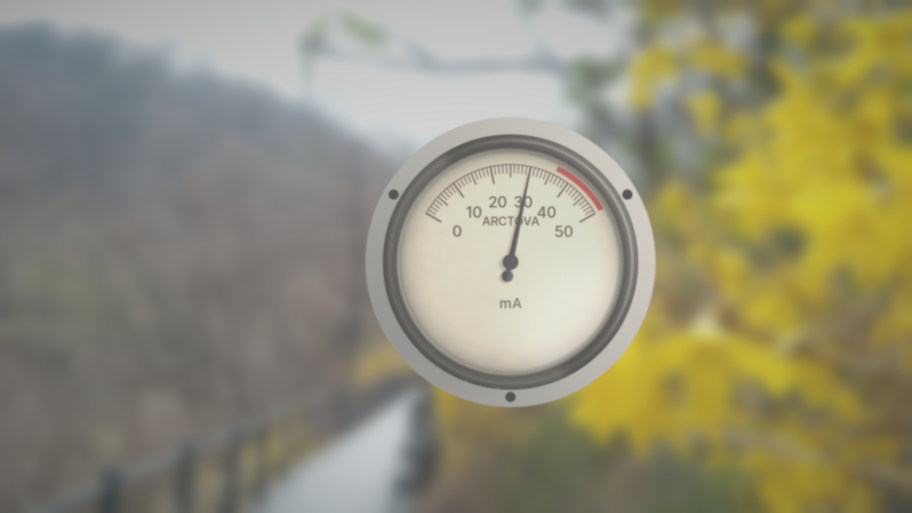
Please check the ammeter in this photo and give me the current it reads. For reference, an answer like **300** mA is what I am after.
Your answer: **30** mA
